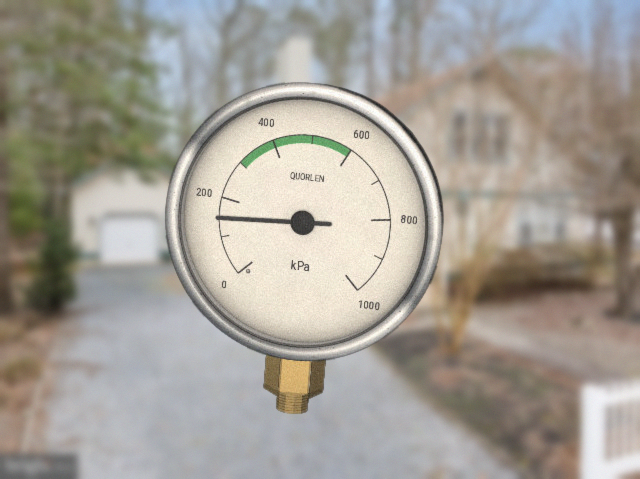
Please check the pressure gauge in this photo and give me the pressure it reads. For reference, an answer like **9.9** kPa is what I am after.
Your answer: **150** kPa
